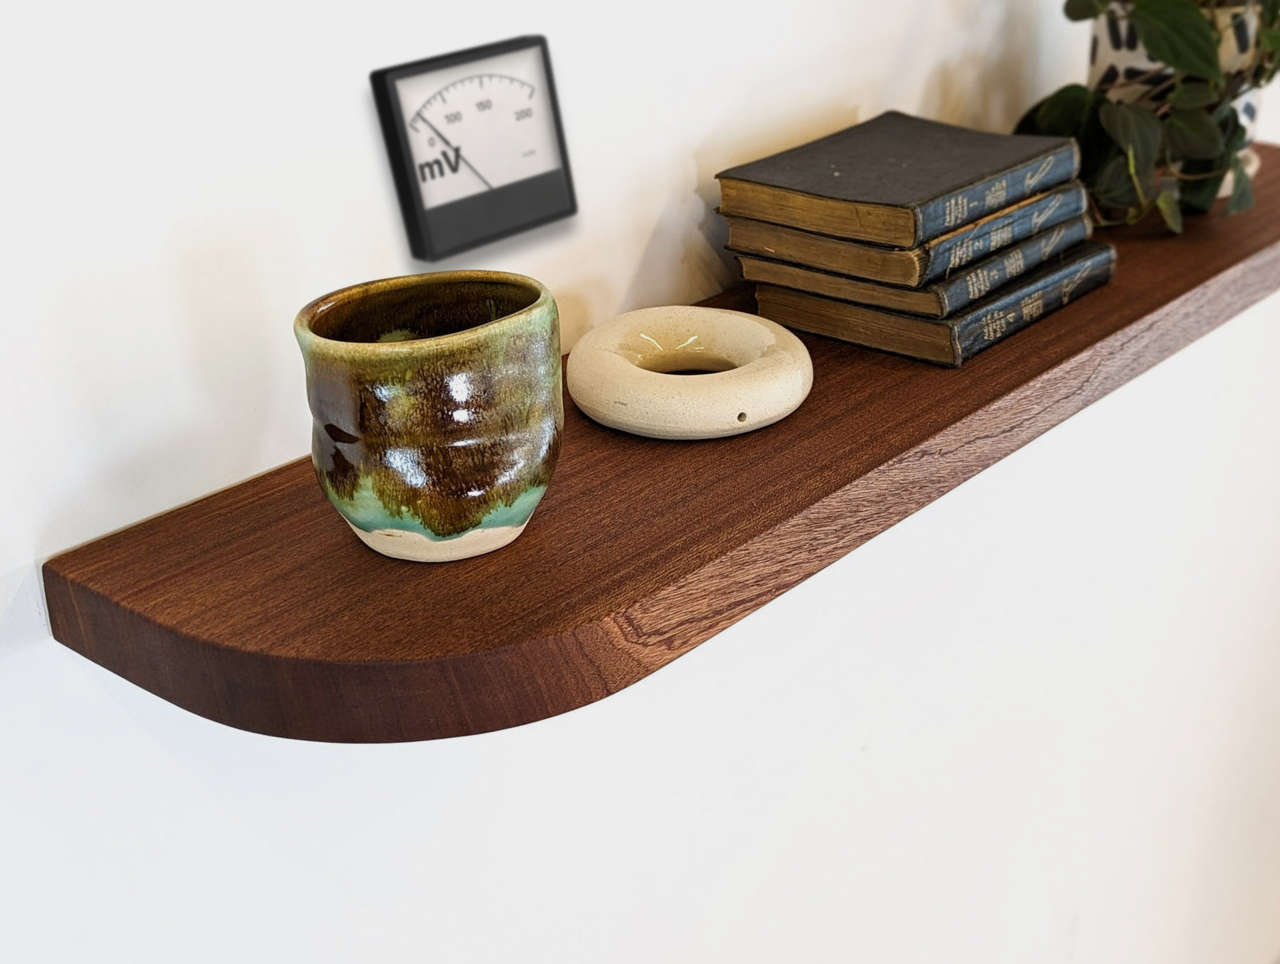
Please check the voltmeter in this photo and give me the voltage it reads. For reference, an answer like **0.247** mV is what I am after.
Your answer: **50** mV
